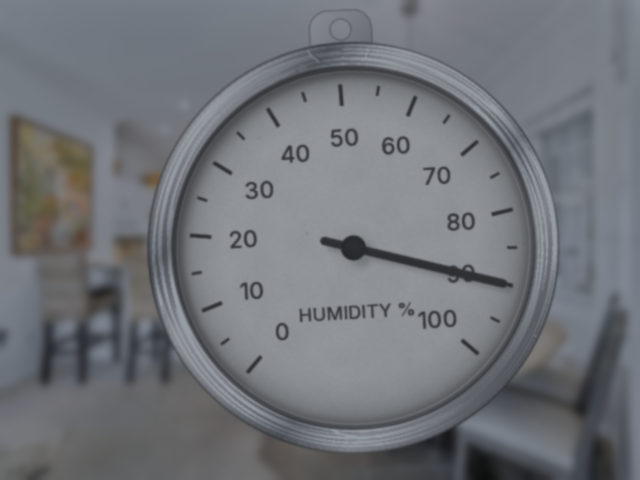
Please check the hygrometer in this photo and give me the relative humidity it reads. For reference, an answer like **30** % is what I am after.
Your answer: **90** %
